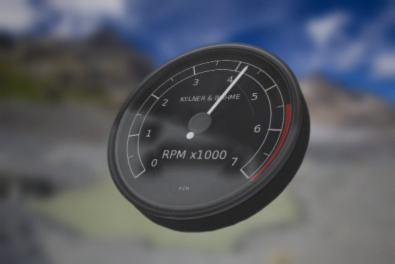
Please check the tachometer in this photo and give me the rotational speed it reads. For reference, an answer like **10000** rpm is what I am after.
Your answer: **4250** rpm
